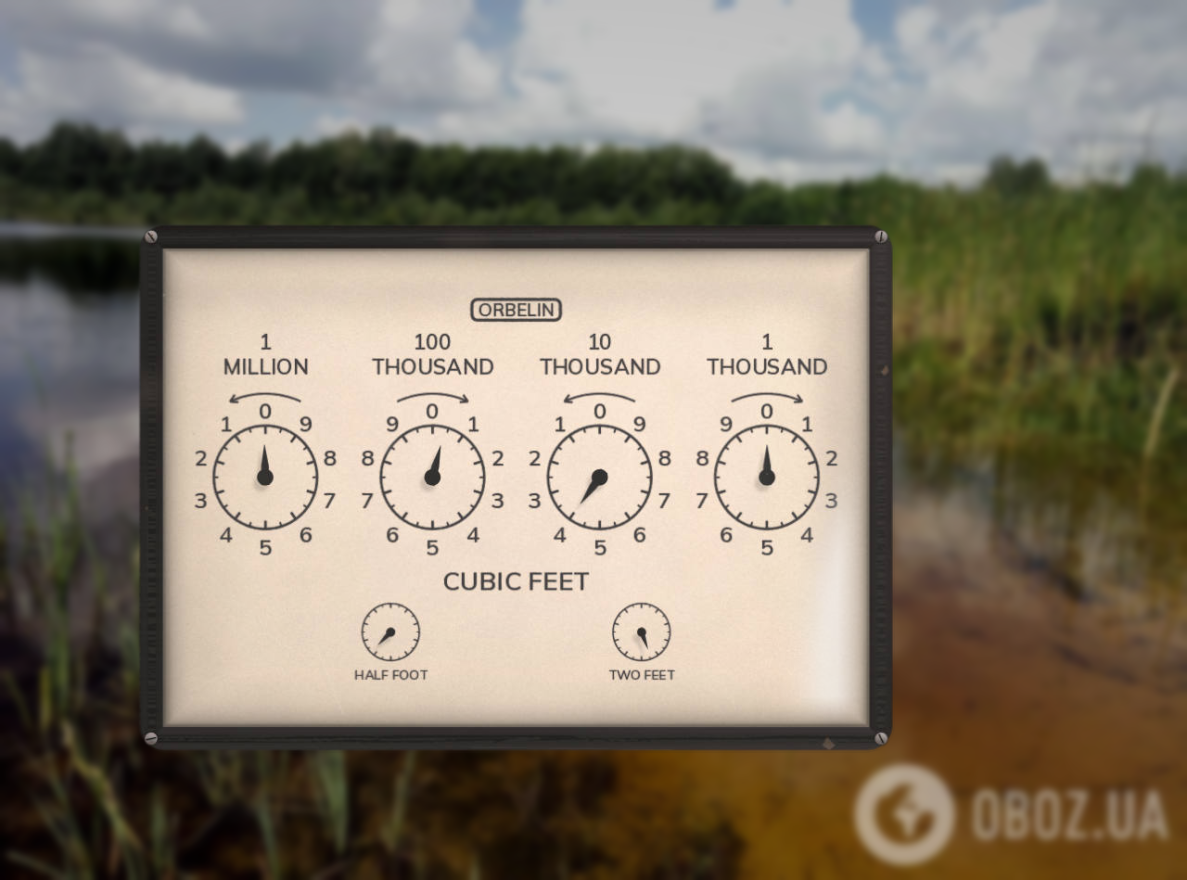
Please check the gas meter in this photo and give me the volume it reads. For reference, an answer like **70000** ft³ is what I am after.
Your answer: **4000** ft³
